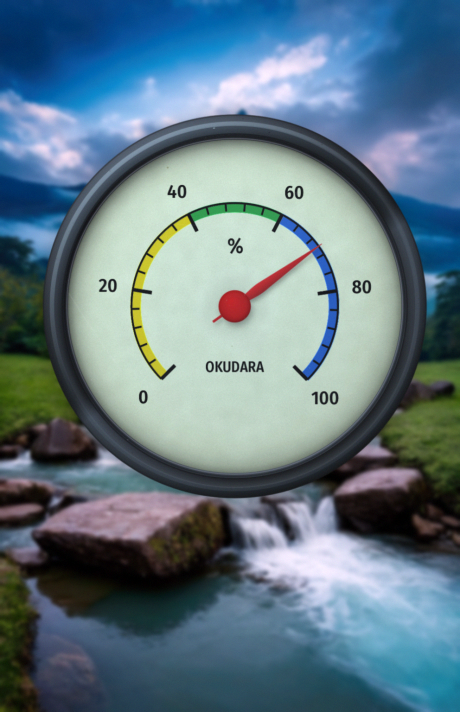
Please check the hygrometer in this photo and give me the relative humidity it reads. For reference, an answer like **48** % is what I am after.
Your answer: **70** %
